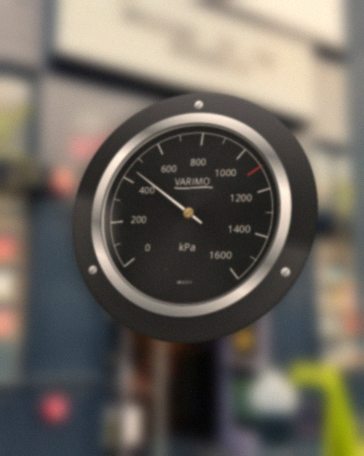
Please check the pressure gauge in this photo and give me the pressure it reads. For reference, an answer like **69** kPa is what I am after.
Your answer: **450** kPa
